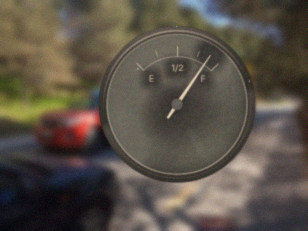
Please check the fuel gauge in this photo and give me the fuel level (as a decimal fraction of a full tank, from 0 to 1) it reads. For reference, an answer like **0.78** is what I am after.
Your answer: **0.875**
